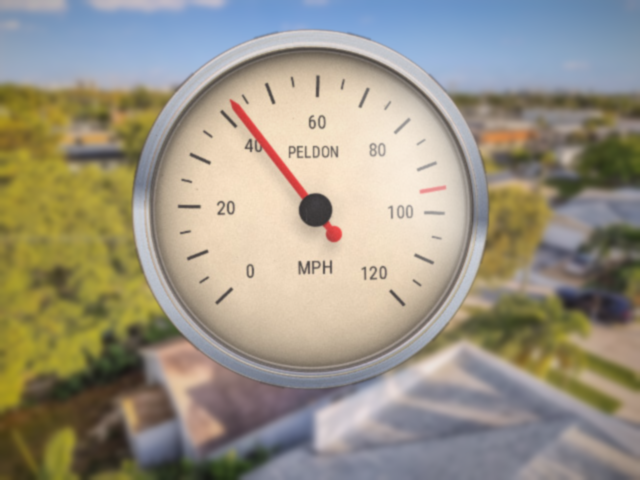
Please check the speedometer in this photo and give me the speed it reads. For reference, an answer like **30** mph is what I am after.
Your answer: **42.5** mph
